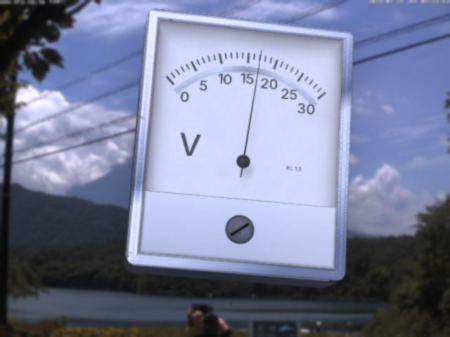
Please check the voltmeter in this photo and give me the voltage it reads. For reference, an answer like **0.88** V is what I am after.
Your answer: **17** V
